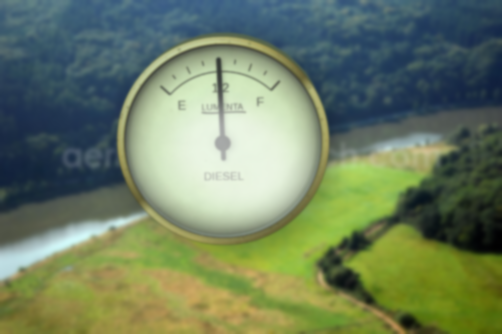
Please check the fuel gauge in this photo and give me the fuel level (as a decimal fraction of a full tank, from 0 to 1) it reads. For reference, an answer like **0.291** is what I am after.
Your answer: **0.5**
